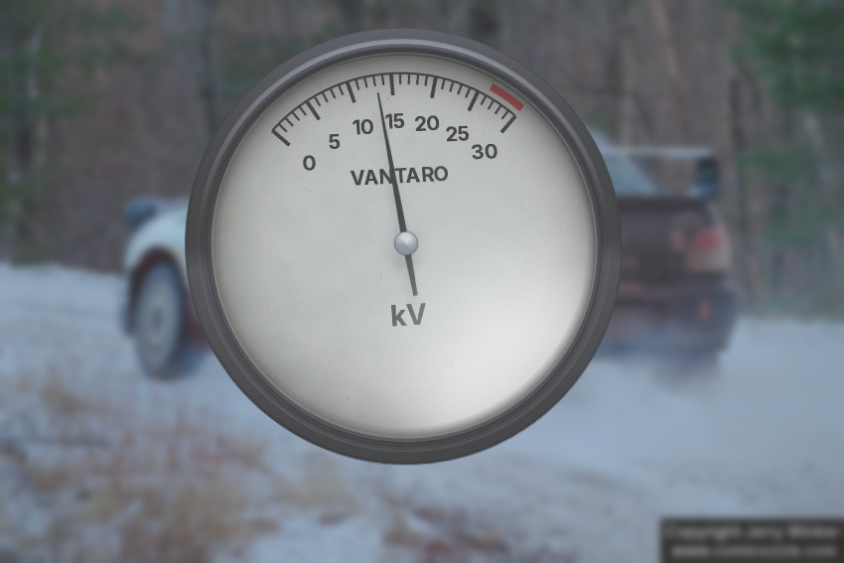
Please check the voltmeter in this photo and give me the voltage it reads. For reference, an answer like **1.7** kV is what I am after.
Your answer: **13** kV
